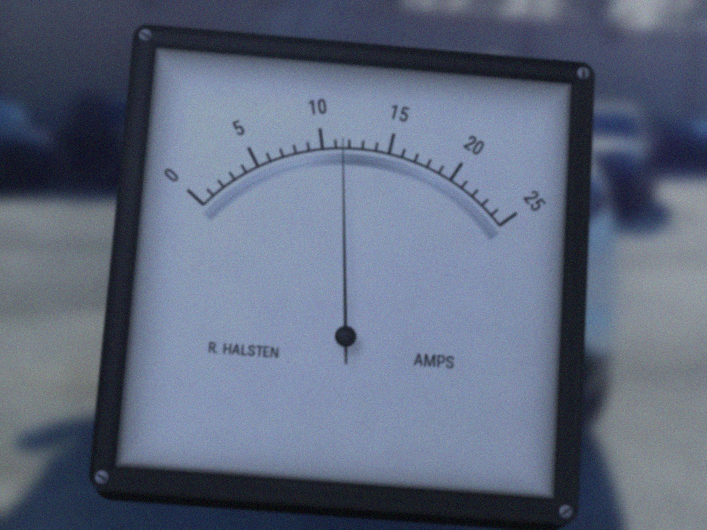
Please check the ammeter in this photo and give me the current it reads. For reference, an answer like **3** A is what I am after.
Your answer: **11.5** A
